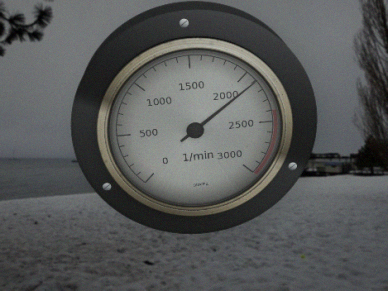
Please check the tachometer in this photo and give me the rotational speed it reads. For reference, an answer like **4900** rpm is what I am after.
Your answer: **2100** rpm
